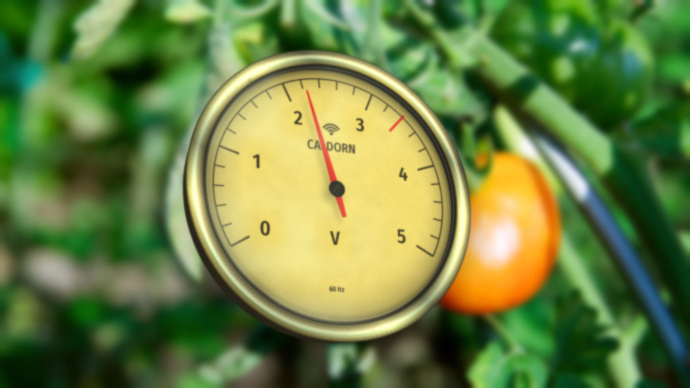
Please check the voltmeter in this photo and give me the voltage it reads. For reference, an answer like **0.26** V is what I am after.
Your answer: **2.2** V
